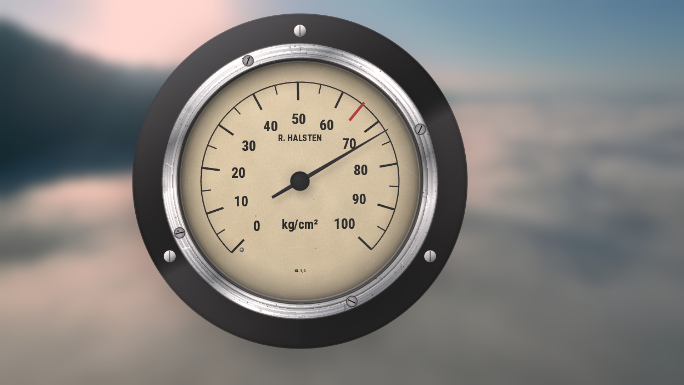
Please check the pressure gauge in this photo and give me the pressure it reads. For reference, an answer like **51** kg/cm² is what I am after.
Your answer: **72.5** kg/cm²
